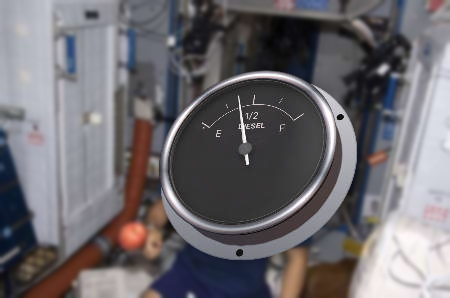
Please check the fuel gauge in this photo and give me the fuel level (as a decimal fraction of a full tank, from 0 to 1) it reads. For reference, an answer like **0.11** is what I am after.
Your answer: **0.375**
